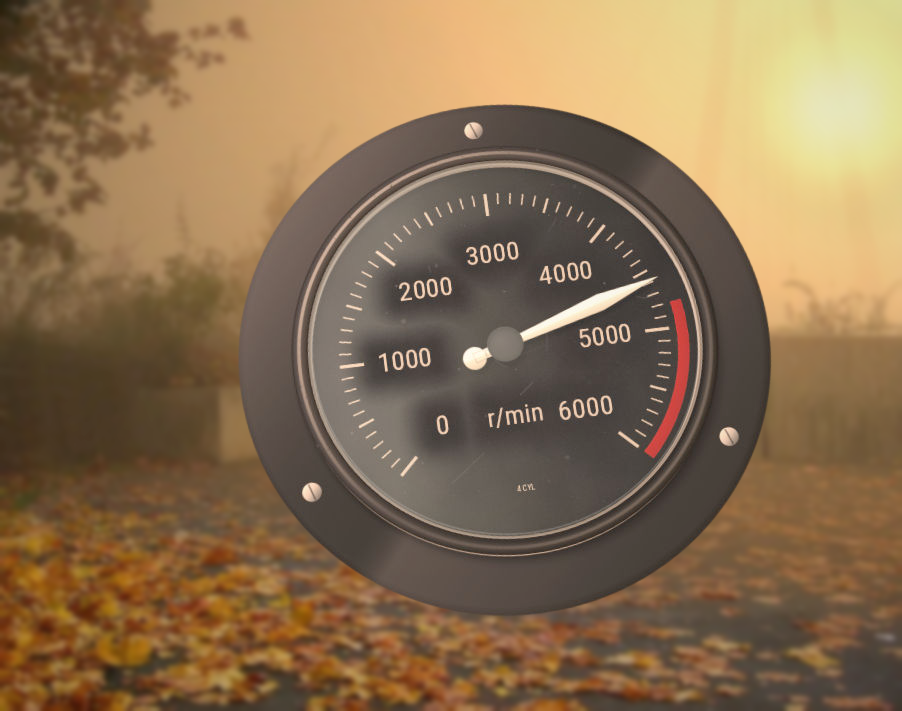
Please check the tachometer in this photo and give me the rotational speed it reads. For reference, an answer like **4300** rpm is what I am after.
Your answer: **4600** rpm
